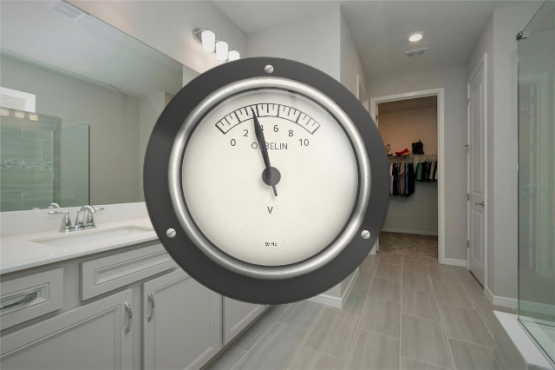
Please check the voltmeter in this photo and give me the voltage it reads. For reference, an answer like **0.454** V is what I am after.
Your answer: **3.5** V
